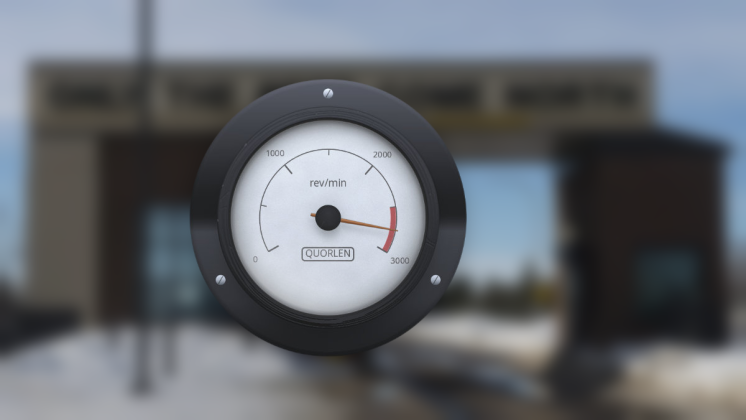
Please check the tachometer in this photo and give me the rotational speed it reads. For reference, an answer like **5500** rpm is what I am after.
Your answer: **2750** rpm
